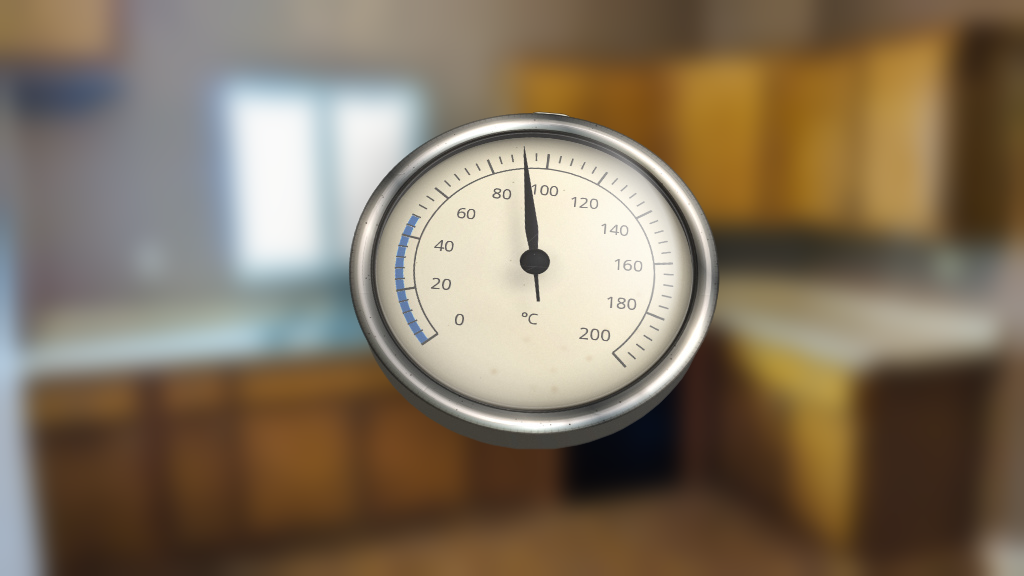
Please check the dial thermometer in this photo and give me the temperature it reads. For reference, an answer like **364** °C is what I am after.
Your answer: **92** °C
